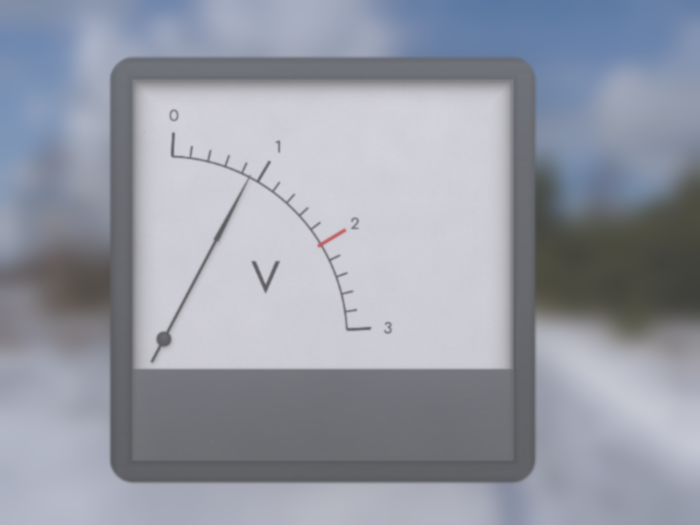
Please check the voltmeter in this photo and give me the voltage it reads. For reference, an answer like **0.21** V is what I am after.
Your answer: **0.9** V
